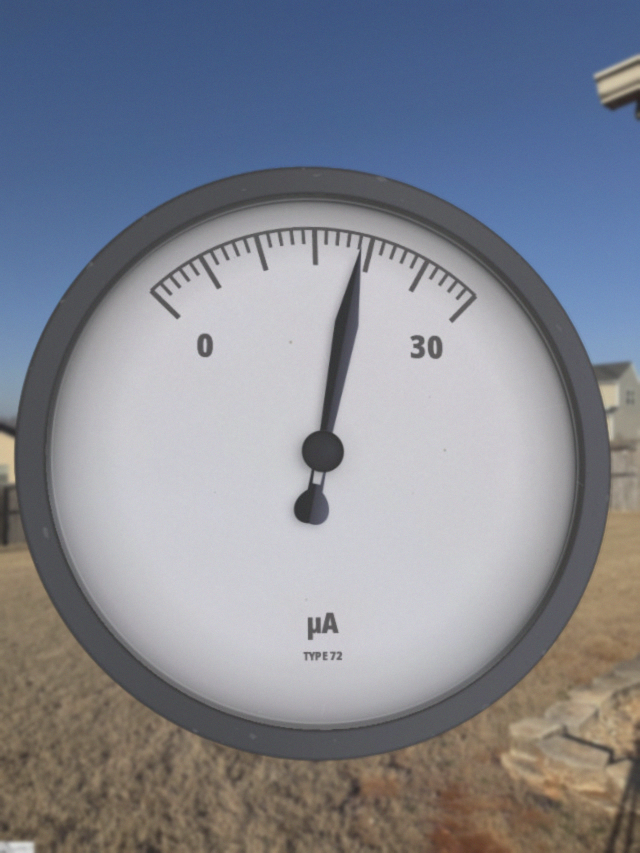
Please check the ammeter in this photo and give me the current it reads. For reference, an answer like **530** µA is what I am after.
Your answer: **19** µA
